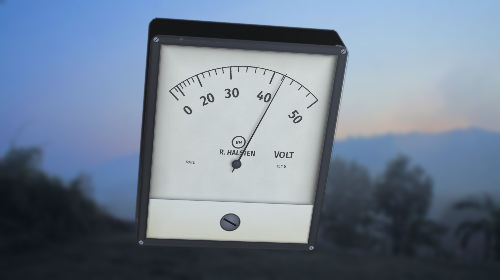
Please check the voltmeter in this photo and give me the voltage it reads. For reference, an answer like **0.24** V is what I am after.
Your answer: **42** V
